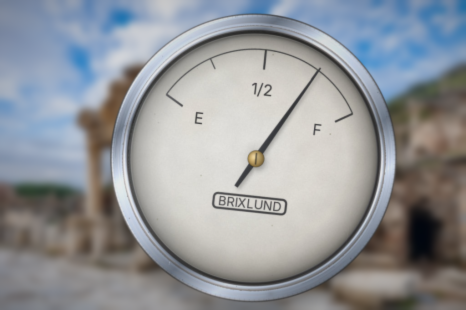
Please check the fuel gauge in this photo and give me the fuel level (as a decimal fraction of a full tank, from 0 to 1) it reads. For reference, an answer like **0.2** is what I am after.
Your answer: **0.75**
